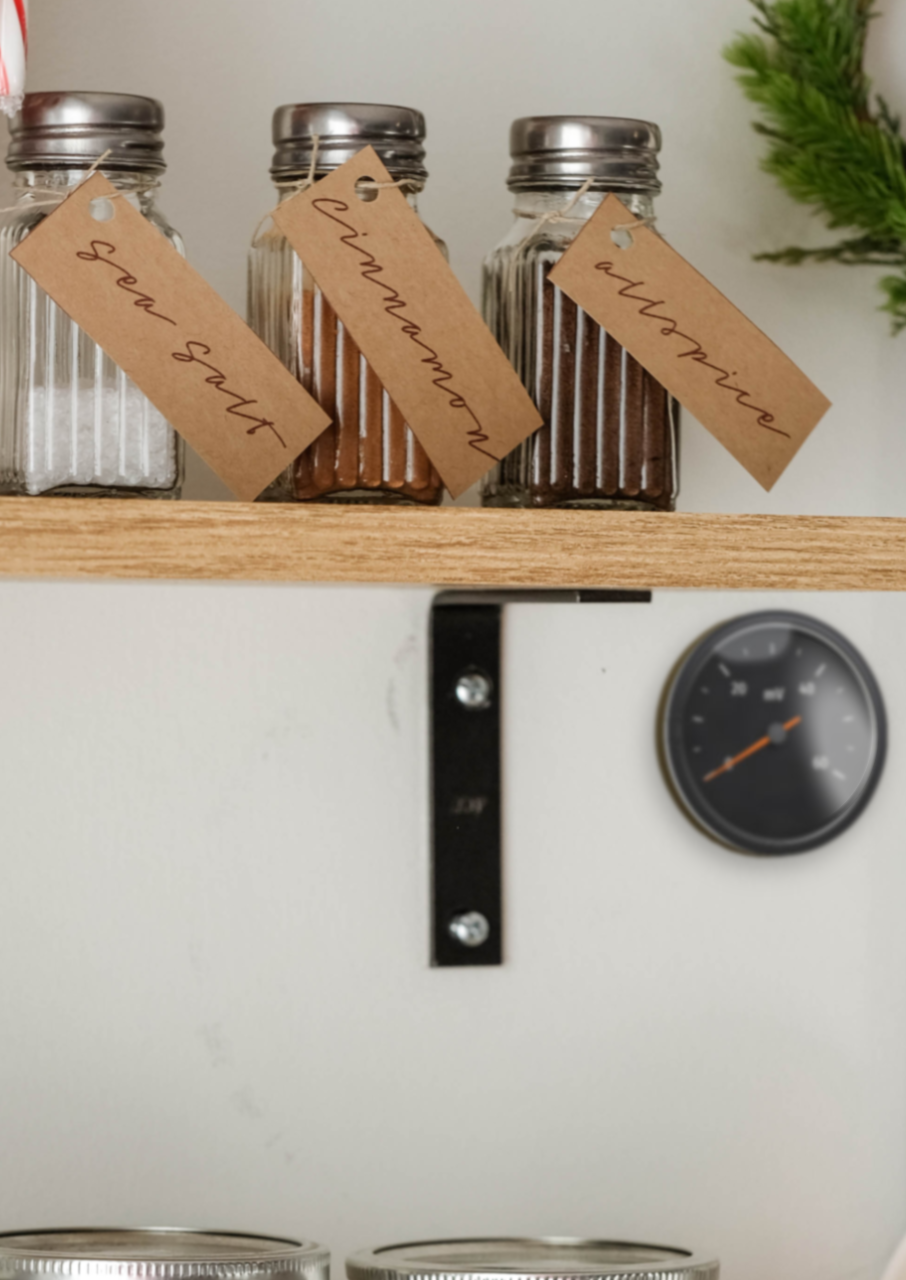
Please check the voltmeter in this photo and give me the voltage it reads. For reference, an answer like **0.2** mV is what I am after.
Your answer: **0** mV
